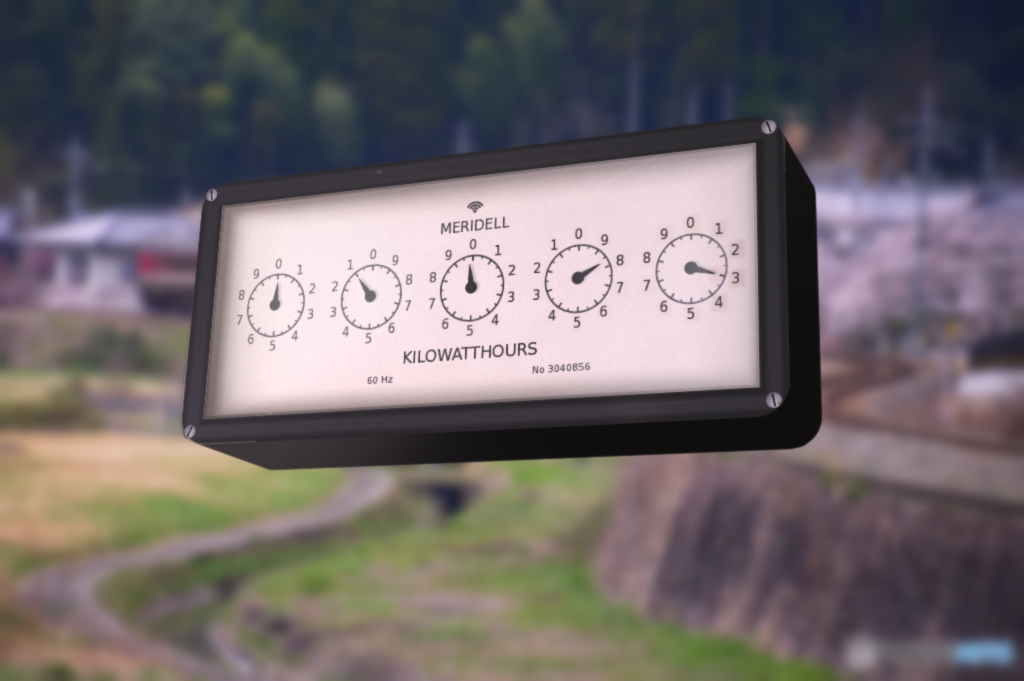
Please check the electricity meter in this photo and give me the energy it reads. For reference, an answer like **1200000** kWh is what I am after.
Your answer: **983** kWh
